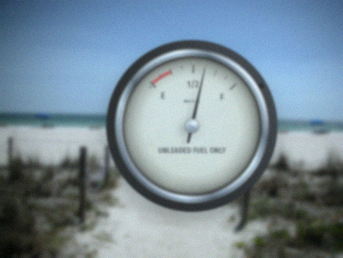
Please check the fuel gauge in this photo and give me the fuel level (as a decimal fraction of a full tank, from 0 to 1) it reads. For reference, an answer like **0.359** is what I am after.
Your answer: **0.625**
